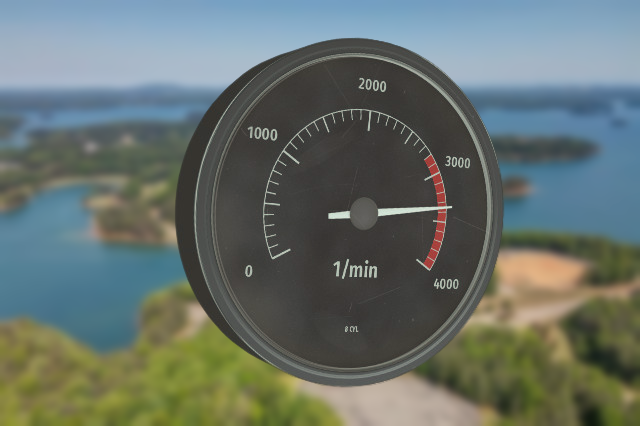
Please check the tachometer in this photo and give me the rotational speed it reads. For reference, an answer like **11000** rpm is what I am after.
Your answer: **3350** rpm
